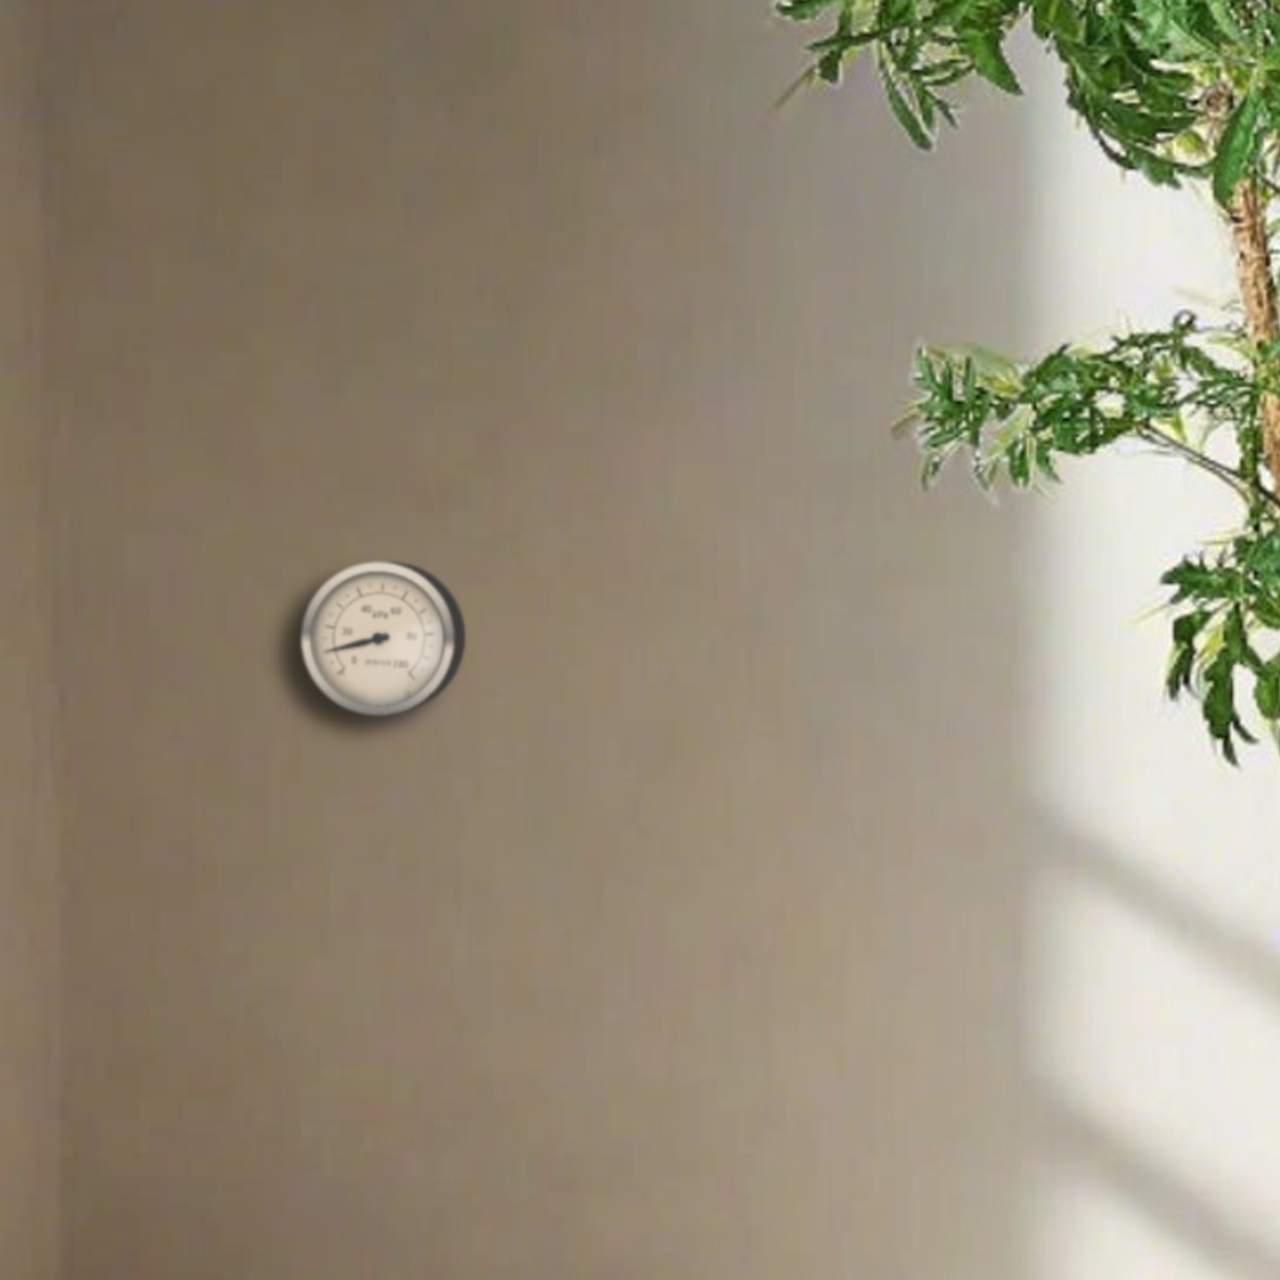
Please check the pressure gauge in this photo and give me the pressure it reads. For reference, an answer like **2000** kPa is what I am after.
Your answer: **10** kPa
